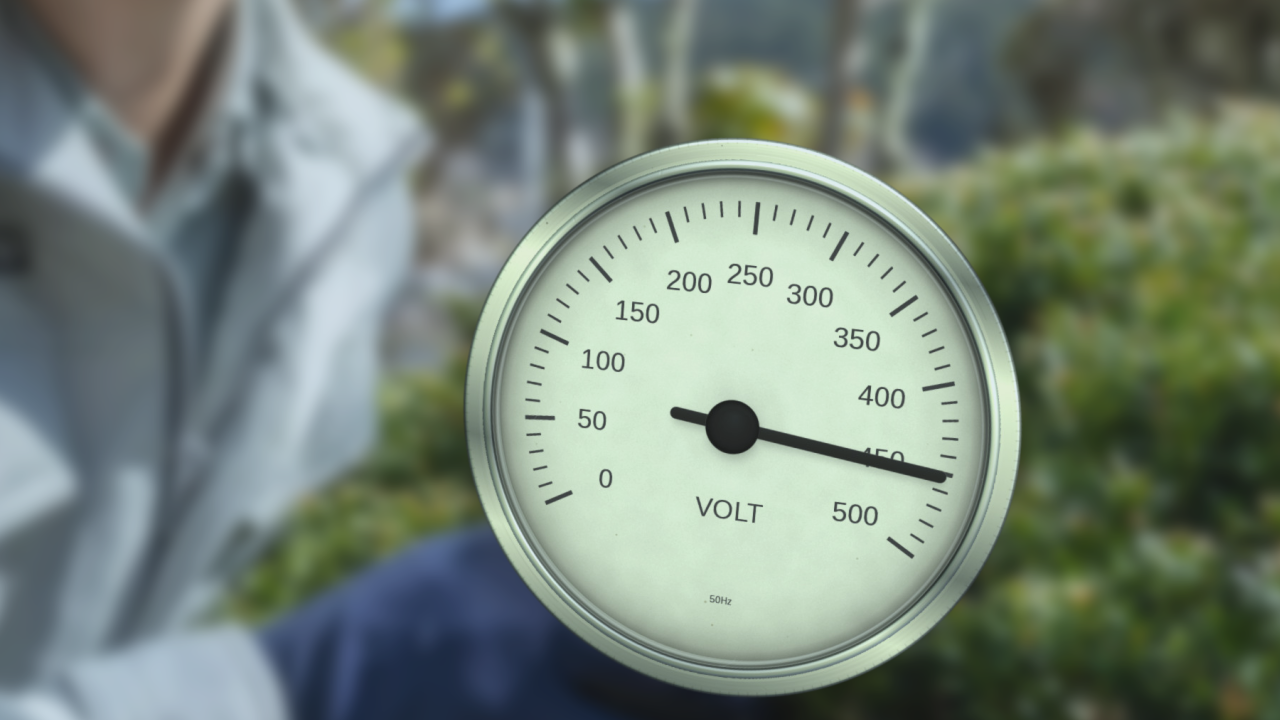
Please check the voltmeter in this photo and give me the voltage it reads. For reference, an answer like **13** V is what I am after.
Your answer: **450** V
